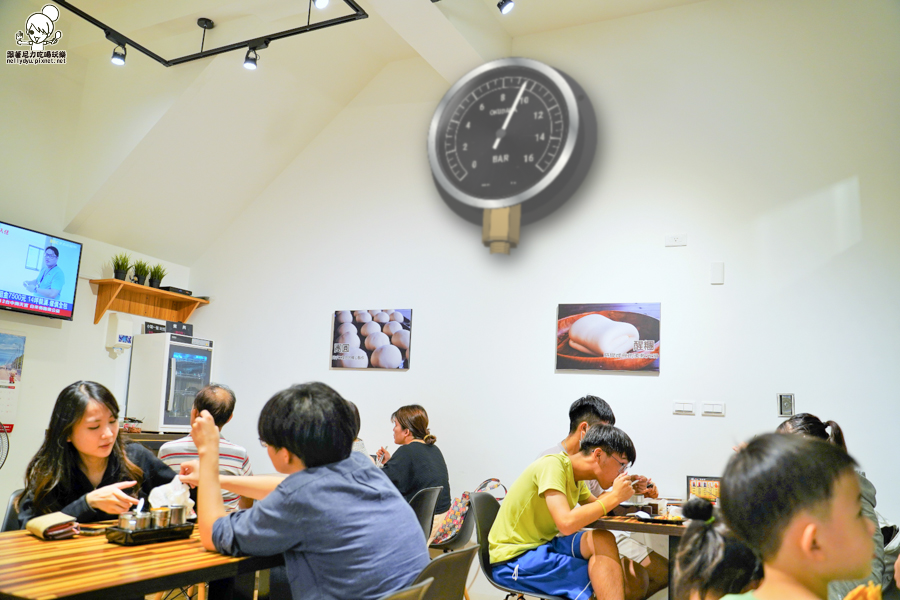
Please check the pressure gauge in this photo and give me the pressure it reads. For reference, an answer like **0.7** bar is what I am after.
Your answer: **9.5** bar
